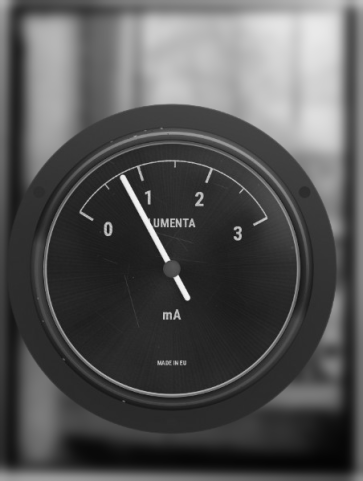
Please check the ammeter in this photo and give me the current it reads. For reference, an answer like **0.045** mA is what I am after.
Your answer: **0.75** mA
